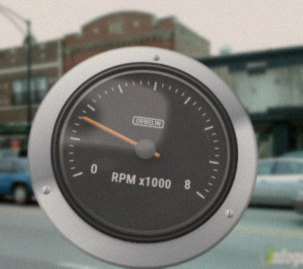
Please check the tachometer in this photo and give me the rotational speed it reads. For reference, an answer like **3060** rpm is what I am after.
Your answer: **1600** rpm
